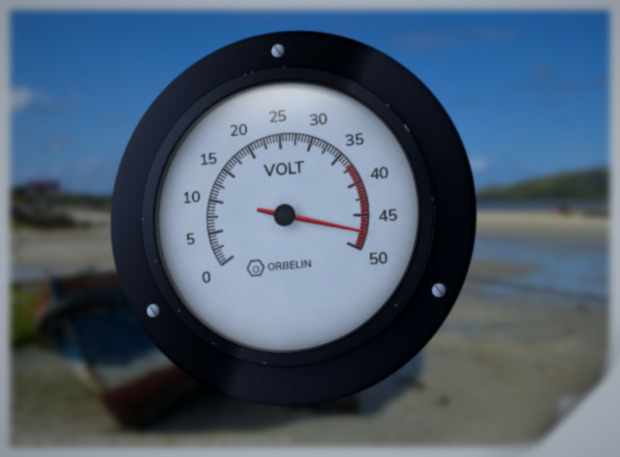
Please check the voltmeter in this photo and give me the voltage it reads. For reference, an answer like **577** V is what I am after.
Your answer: **47.5** V
